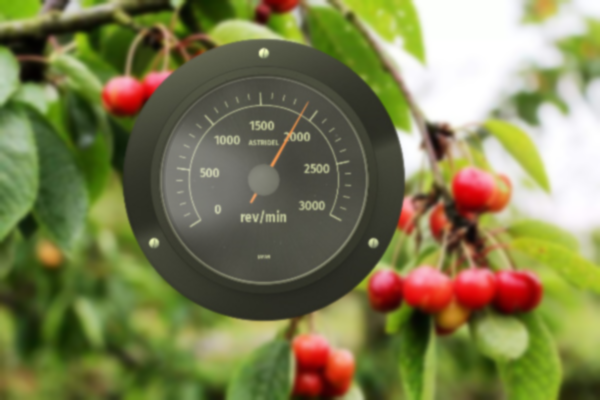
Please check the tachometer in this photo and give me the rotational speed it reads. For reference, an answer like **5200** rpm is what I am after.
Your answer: **1900** rpm
